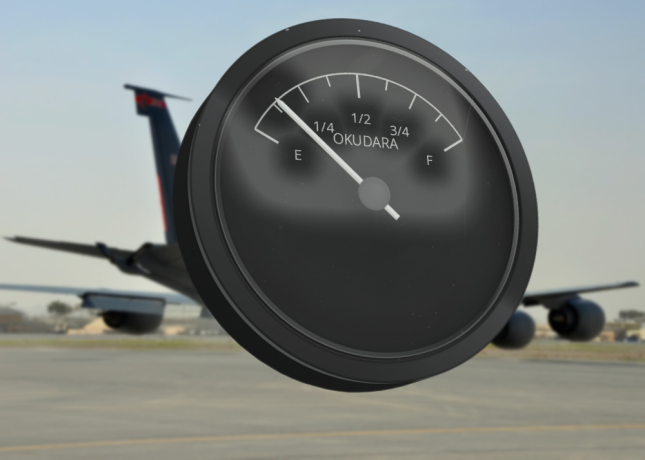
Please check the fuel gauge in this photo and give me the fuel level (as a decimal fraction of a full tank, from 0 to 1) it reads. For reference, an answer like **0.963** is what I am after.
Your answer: **0.125**
